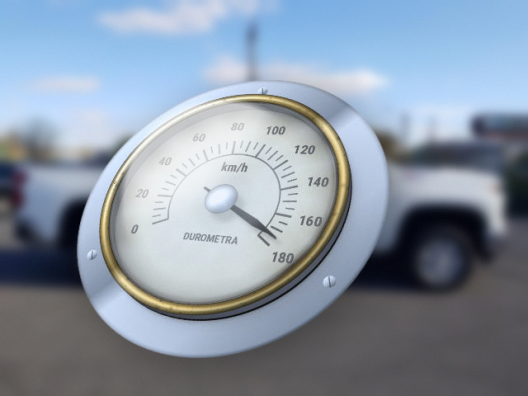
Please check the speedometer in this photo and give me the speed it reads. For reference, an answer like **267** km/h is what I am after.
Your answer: **175** km/h
